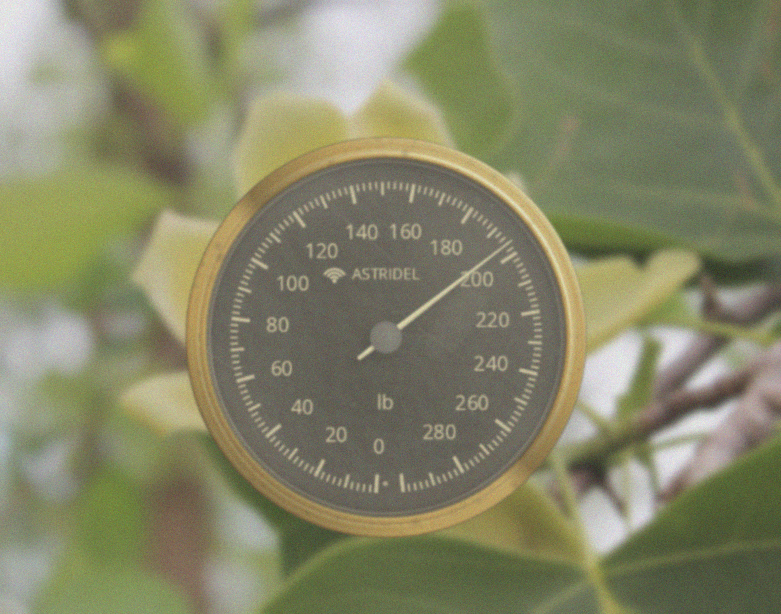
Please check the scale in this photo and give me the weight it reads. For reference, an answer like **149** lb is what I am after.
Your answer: **196** lb
